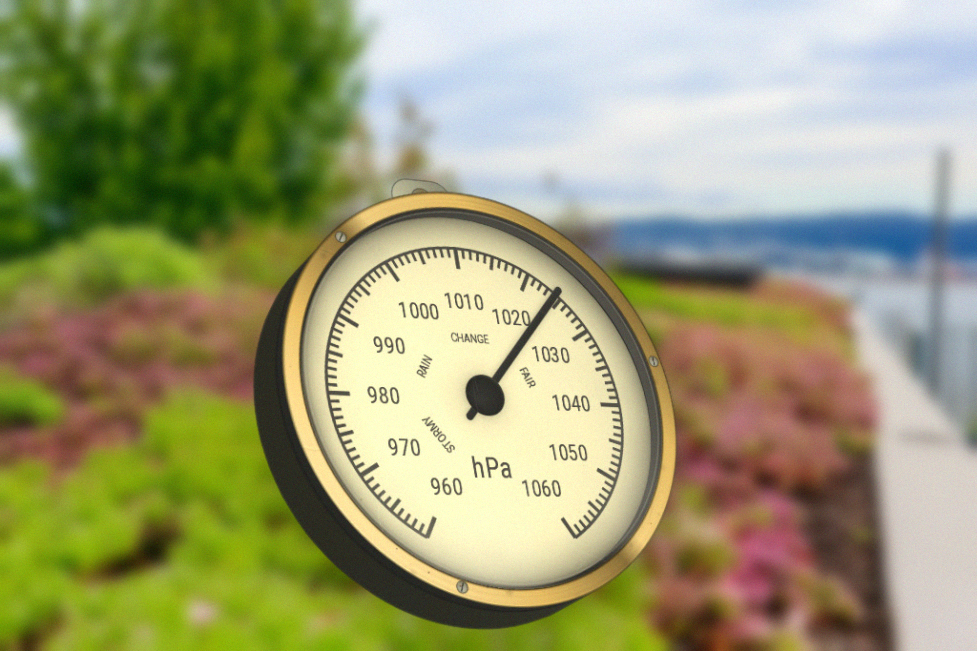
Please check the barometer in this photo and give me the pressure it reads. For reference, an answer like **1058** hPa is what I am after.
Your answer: **1024** hPa
